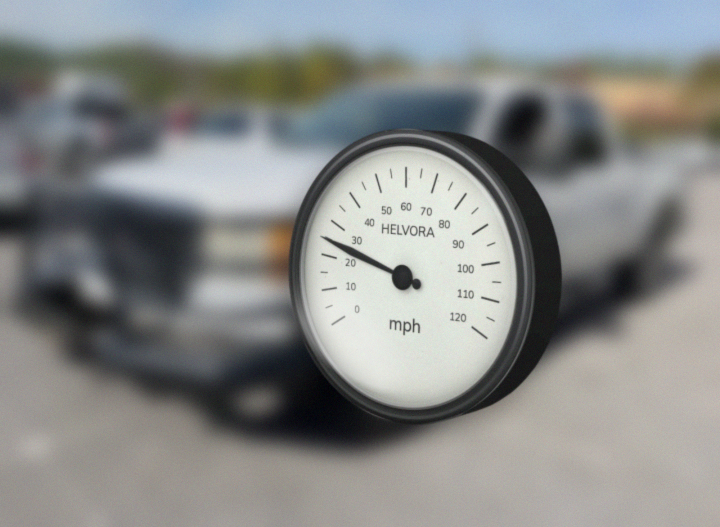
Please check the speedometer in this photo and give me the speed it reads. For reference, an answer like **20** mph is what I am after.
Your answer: **25** mph
